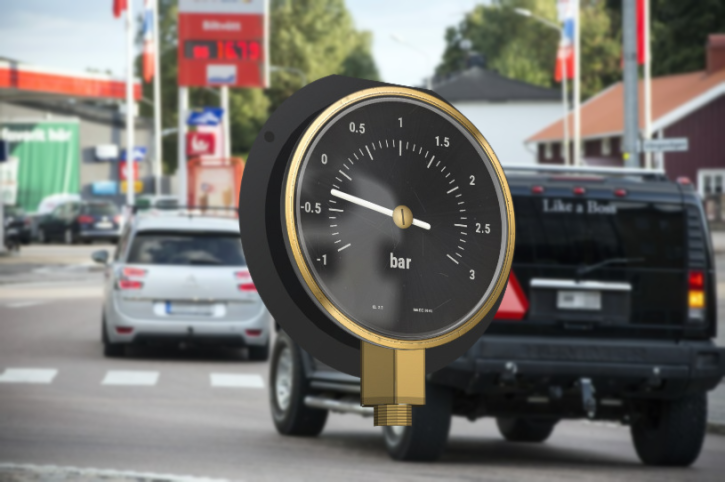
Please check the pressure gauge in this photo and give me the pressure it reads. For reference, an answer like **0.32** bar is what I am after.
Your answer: **-0.3** bar
